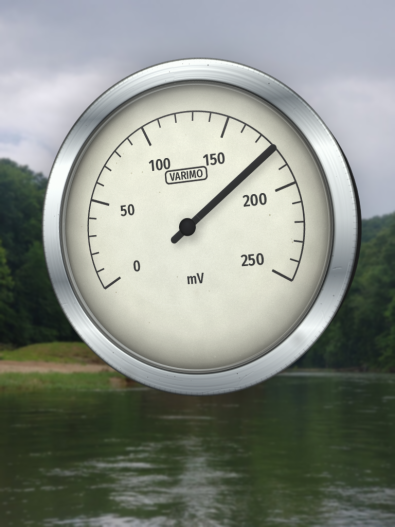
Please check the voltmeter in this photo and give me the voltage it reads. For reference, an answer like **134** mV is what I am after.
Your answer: **180** mV
